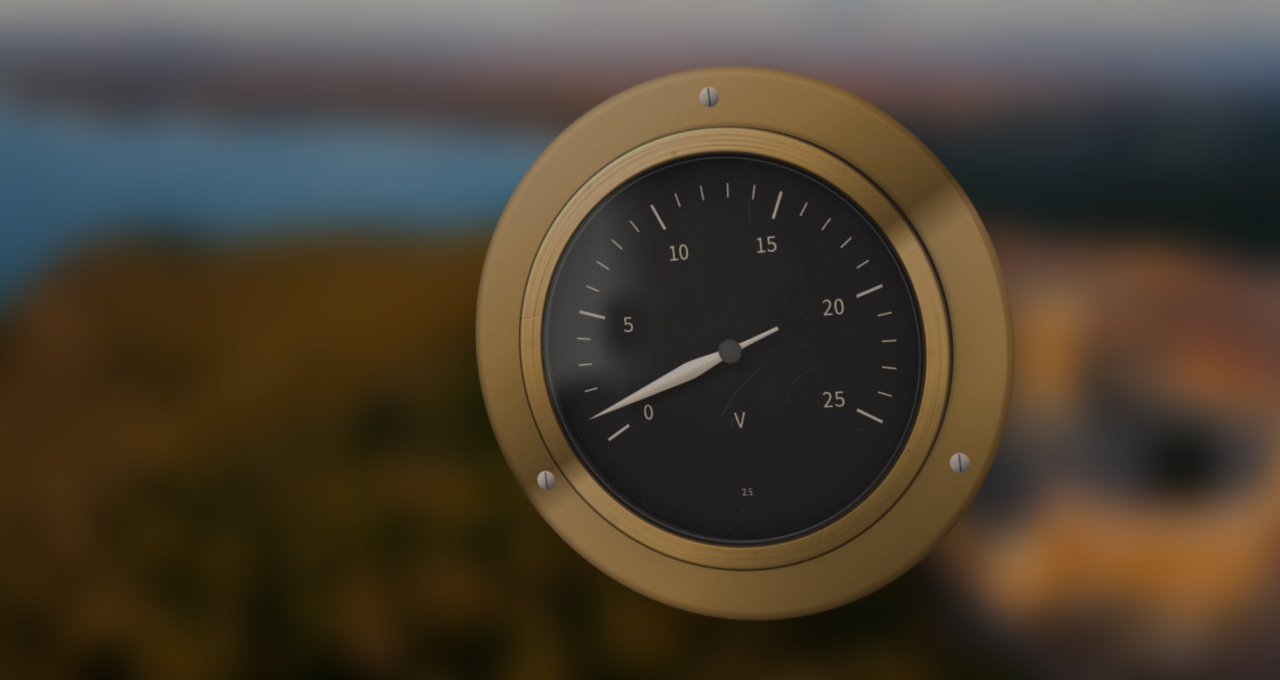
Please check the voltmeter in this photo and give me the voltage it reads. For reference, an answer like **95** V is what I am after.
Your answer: **1** V
